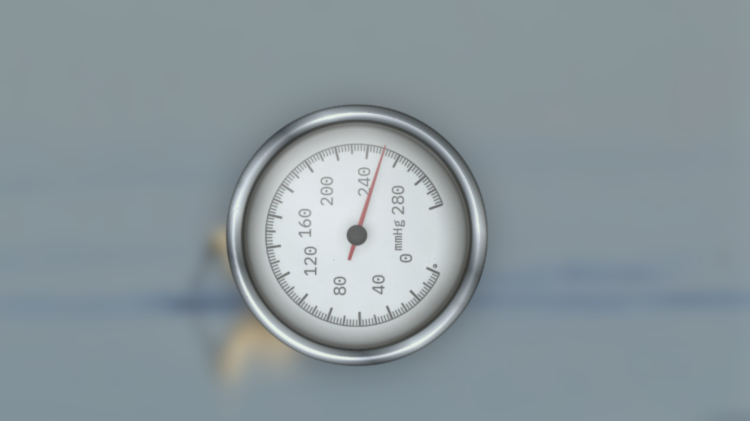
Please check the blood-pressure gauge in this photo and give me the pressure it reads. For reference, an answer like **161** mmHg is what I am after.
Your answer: **250** mmHg
